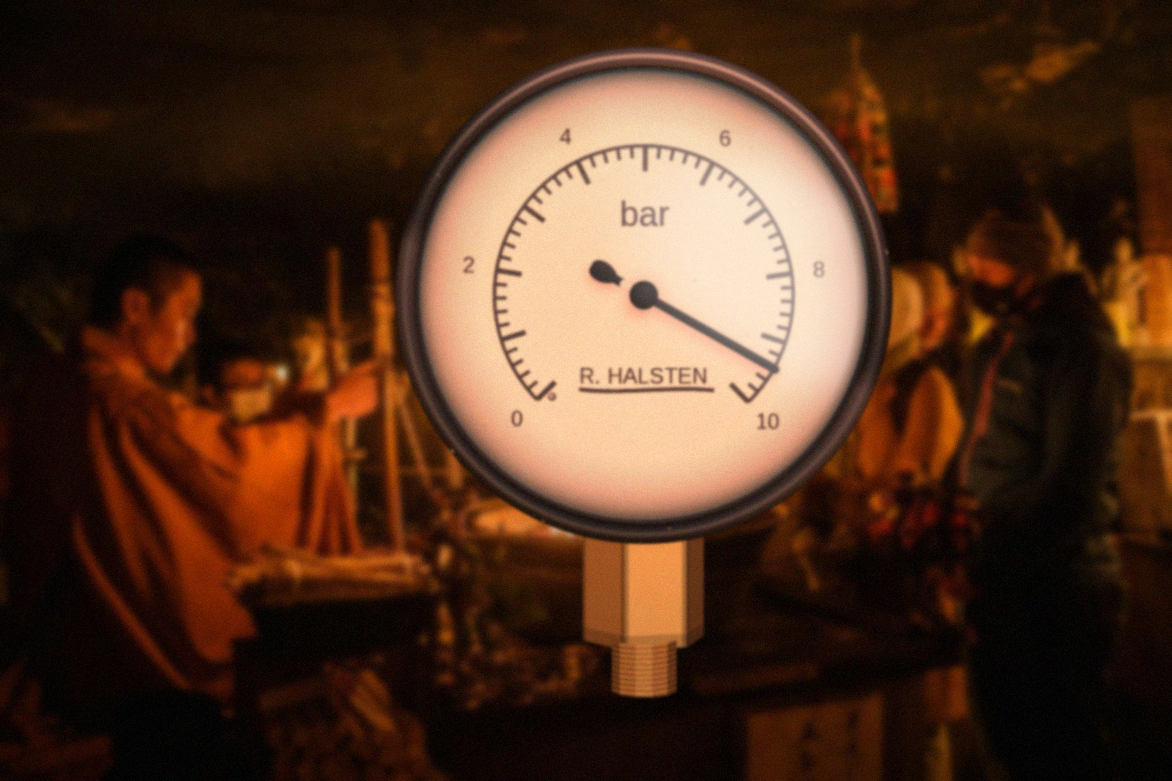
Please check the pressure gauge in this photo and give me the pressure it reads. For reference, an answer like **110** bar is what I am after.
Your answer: **9.4** bar
